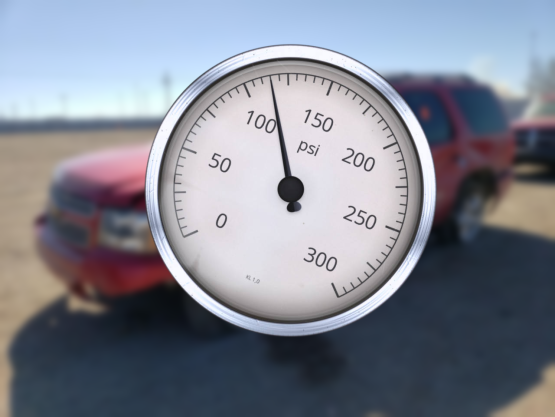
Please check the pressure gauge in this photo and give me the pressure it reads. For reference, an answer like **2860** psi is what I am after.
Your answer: **115** psi
